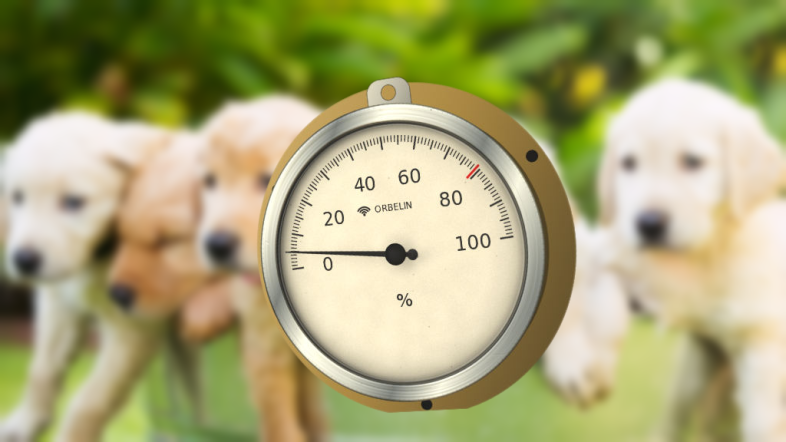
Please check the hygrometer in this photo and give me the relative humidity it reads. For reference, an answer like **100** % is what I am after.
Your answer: **5** %
